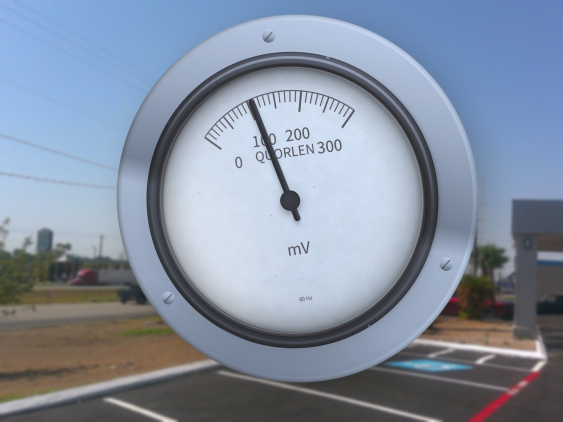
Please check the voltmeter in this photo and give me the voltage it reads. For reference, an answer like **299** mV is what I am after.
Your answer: **110** mV
